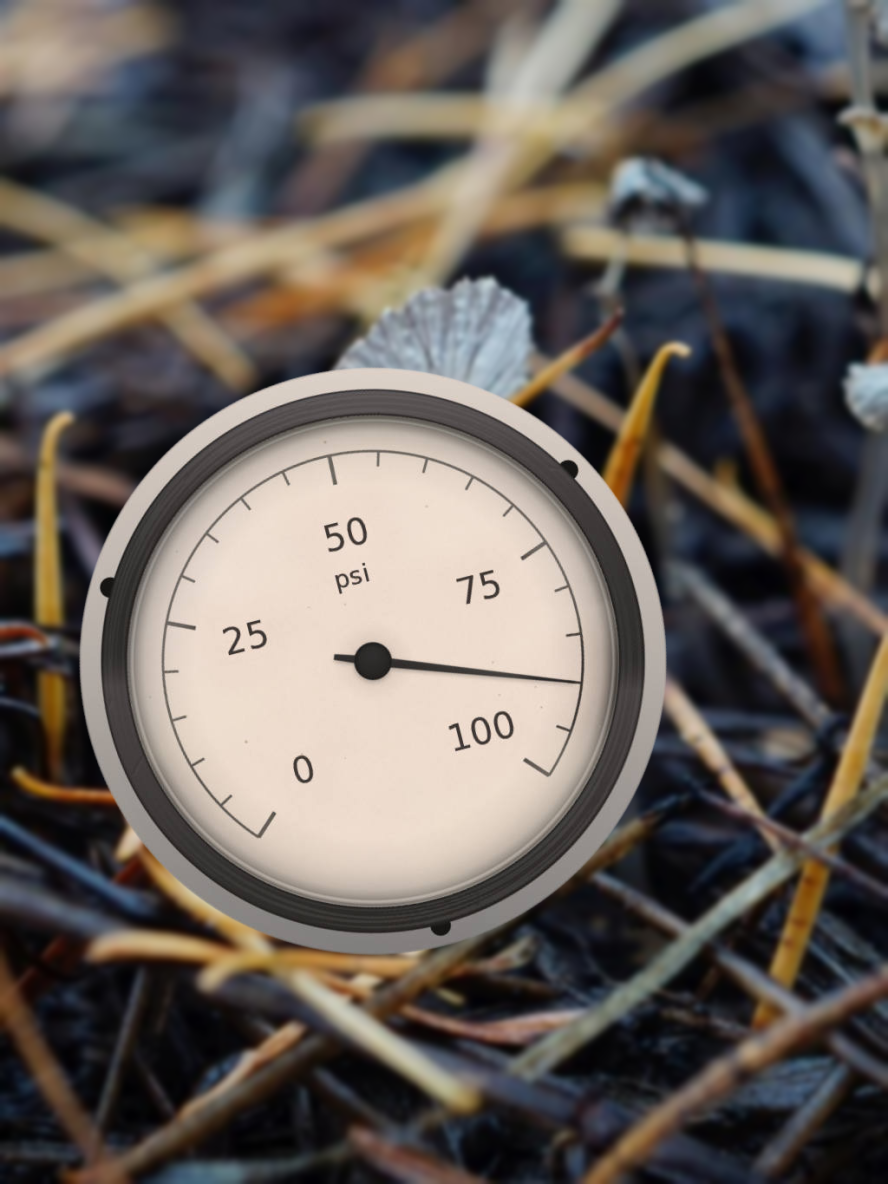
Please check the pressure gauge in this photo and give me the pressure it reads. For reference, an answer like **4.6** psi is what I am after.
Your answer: **90** psi
